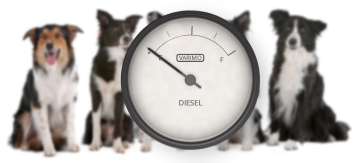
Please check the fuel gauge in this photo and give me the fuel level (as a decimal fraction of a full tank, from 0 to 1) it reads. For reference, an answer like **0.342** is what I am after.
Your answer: **0**
